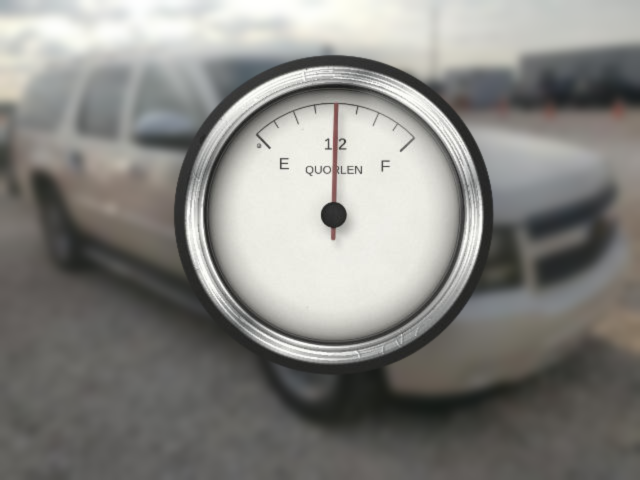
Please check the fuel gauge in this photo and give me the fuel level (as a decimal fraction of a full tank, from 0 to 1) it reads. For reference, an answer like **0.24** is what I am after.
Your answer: **0.5**
